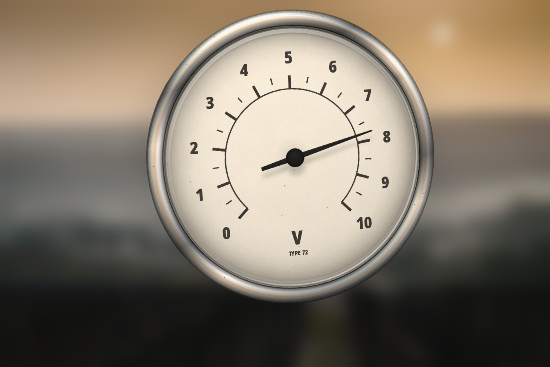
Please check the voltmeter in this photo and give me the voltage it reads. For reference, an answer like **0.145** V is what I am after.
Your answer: **7.75** V
